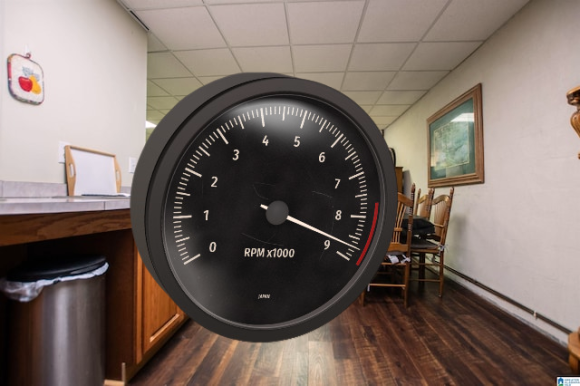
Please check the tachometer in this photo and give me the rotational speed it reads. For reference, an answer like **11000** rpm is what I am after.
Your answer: **8700** rpm
